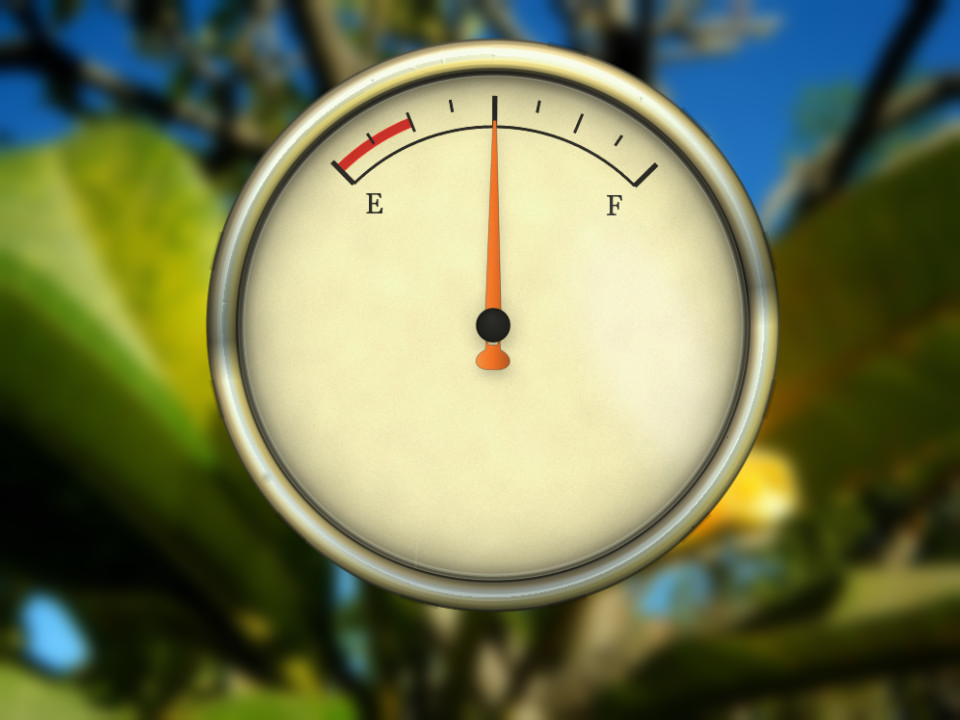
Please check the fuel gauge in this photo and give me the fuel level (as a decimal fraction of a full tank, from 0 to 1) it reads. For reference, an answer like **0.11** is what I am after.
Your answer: **0.5**
